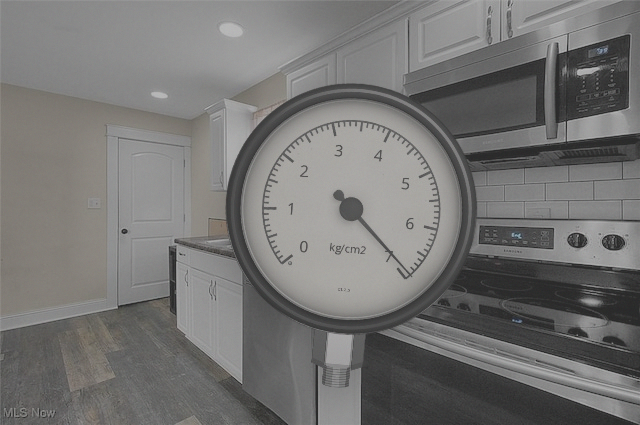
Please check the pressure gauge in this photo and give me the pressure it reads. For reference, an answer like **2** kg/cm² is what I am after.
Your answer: **6.9** kg/cm²
